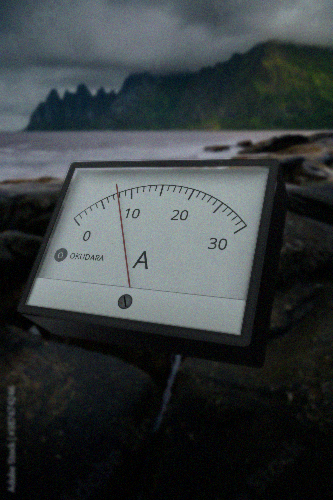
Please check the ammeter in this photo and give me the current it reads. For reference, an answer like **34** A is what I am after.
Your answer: **8** A
